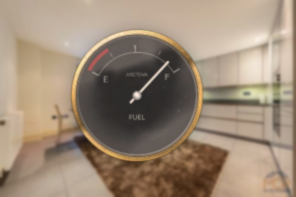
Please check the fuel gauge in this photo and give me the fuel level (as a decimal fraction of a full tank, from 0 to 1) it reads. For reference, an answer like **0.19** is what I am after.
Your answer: **0.875**
